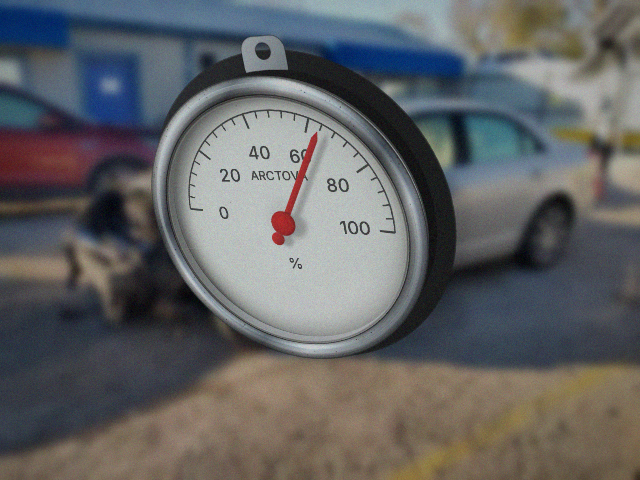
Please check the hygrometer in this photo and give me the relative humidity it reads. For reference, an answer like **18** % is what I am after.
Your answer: **64** %
